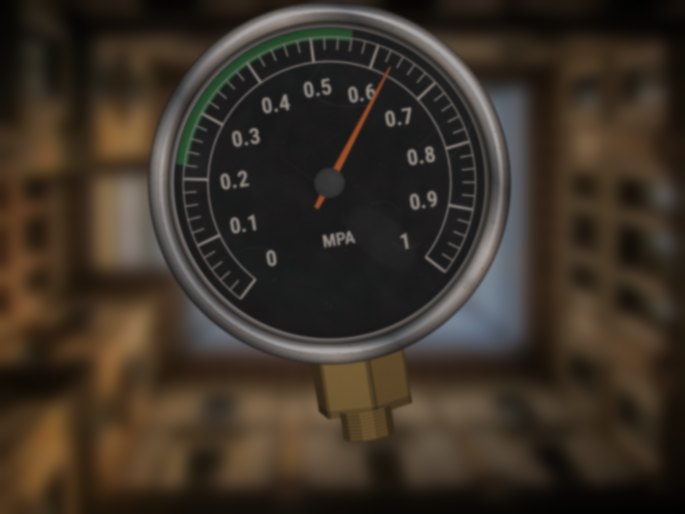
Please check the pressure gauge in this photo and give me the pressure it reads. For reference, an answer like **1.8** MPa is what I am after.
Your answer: **0.63** MPa
